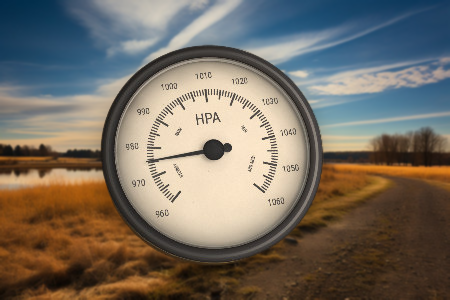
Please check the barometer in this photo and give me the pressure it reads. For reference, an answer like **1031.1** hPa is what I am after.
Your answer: **975** hPa
